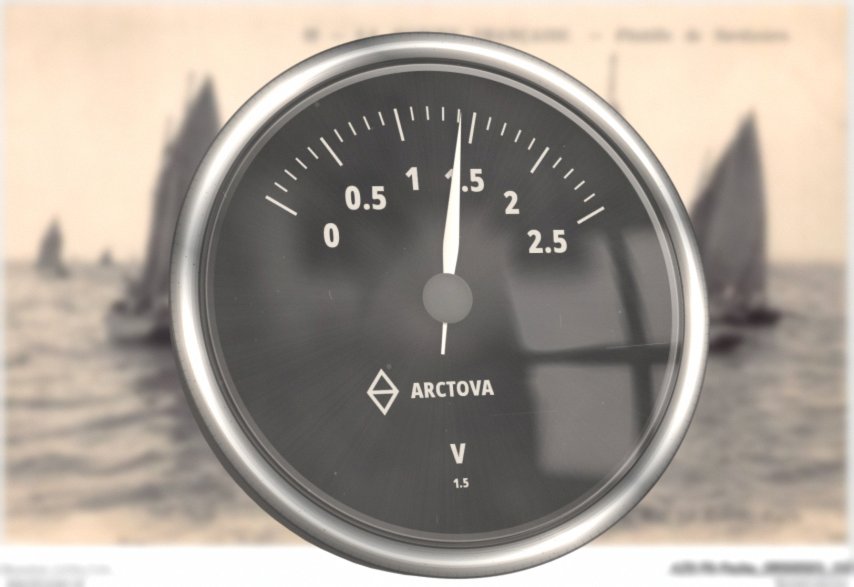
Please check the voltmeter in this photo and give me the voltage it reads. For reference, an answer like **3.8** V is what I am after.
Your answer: **1.4** V
